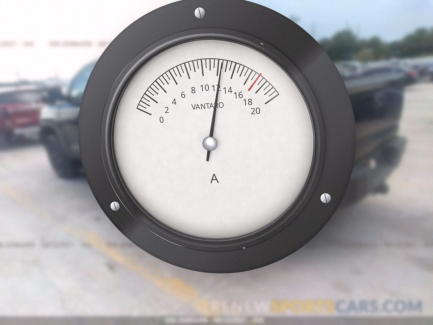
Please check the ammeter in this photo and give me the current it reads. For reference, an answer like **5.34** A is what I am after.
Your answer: **12.5** A
